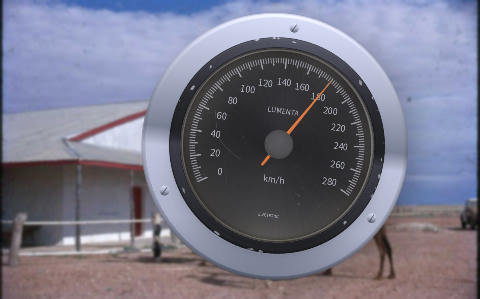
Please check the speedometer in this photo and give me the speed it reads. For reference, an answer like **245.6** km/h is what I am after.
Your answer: **180** km/h
